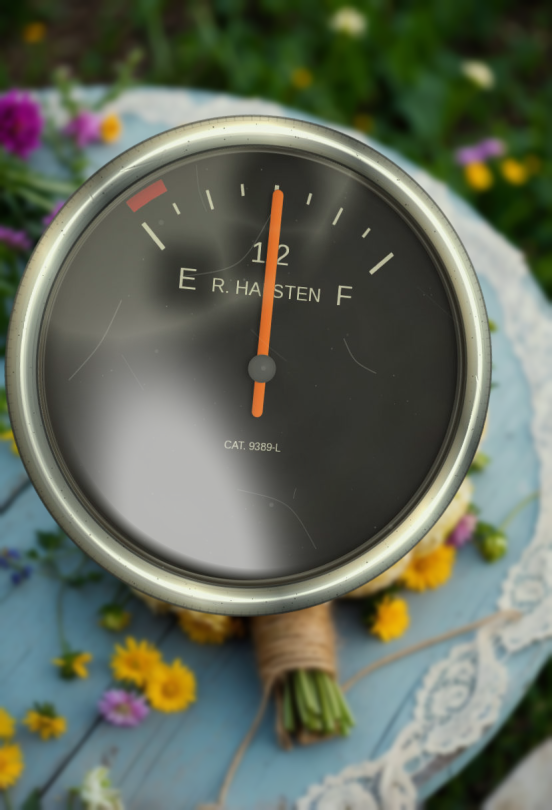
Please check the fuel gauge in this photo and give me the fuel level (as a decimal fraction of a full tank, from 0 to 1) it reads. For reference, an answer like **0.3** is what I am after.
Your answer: **0.5**
